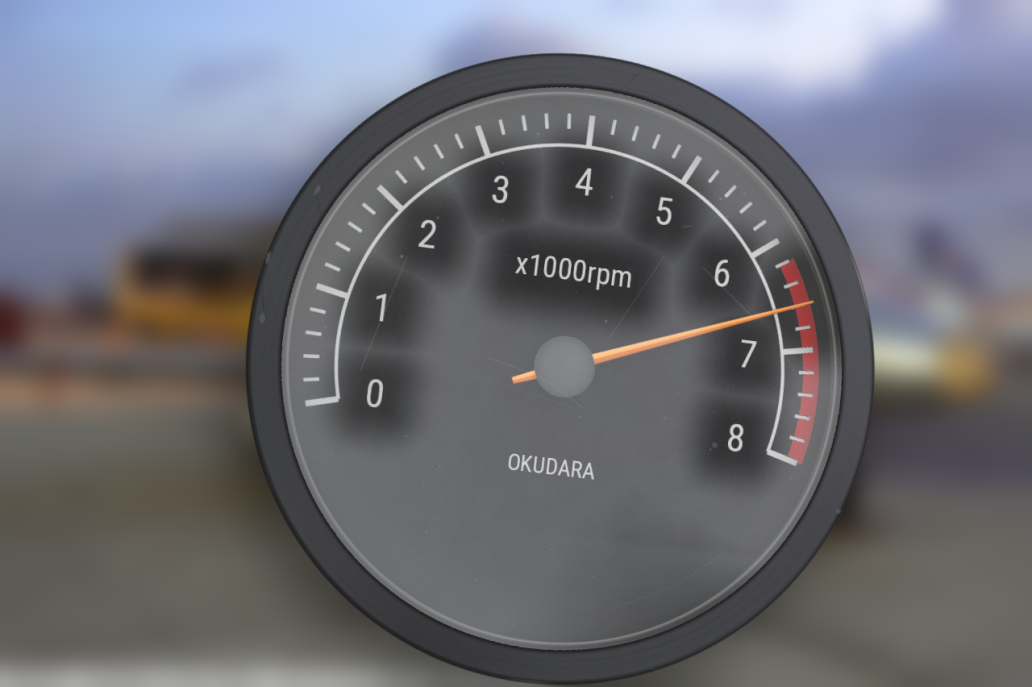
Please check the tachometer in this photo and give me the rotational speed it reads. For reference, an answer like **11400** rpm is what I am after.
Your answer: **6600** rpm
